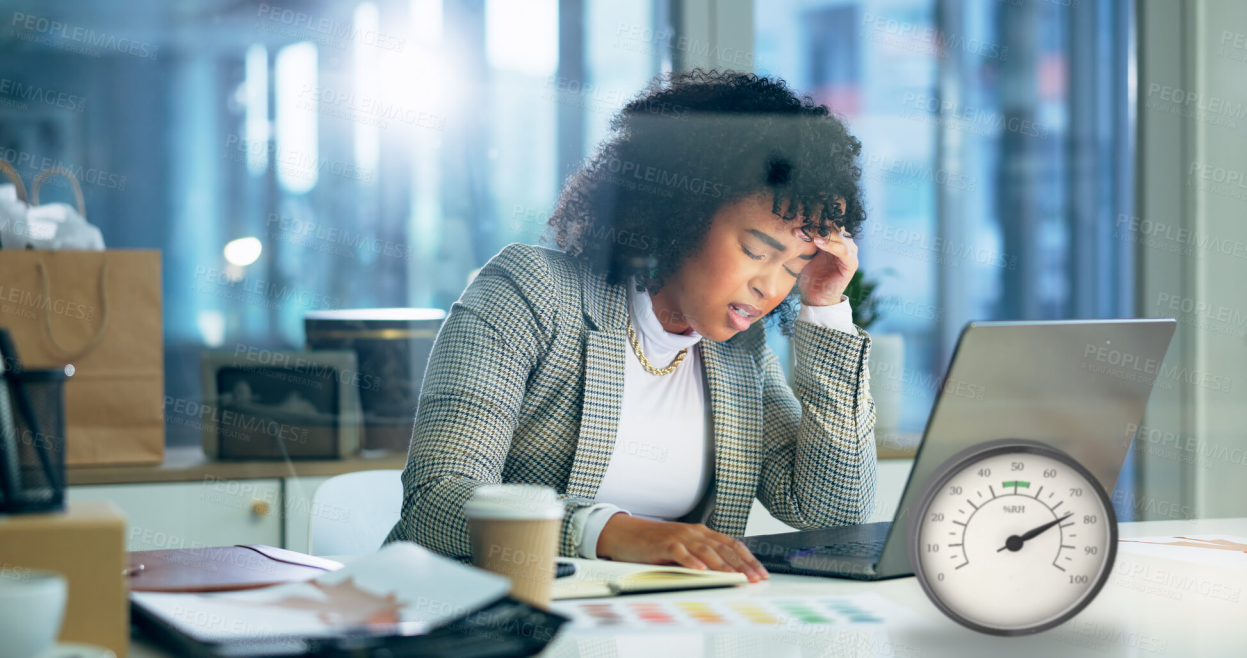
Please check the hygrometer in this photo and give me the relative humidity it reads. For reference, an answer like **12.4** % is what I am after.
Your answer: **75** %
